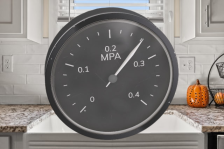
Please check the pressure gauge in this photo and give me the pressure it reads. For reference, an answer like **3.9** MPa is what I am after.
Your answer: **0.26** MPa
